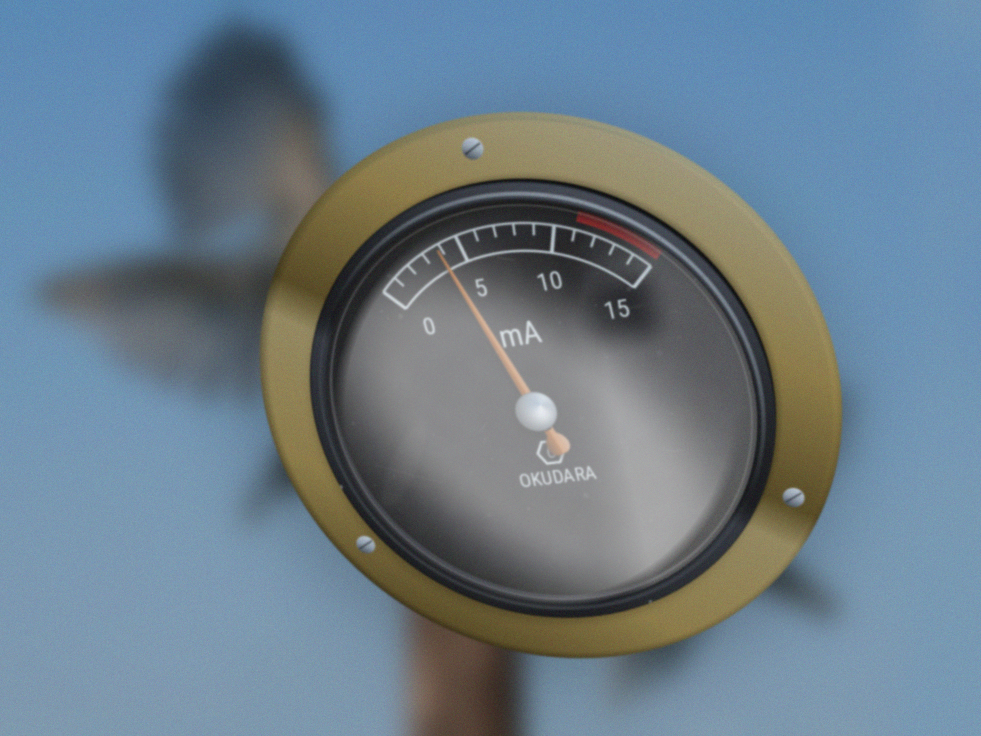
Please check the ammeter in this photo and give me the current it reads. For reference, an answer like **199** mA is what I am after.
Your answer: **4** mA
